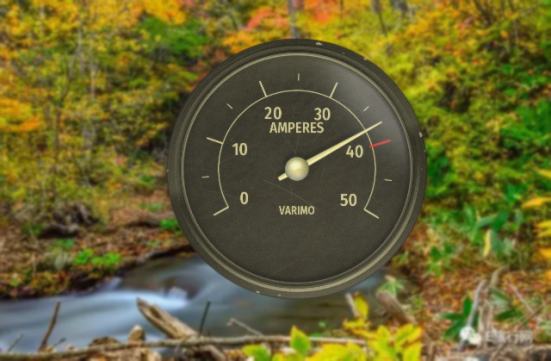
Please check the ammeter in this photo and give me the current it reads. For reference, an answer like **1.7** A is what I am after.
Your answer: **37.5** A
